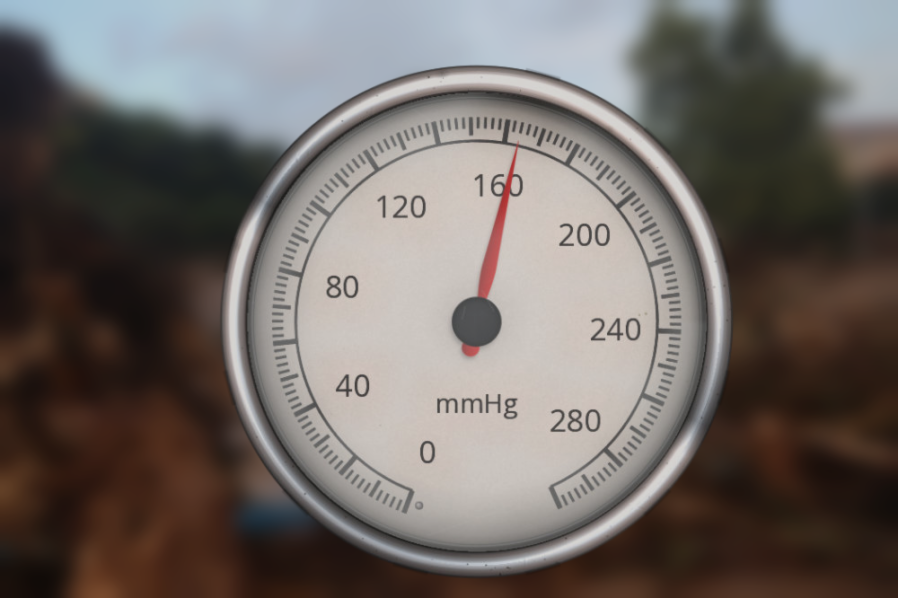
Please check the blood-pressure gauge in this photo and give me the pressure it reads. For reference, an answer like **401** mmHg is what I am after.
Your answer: **164** mmHg
